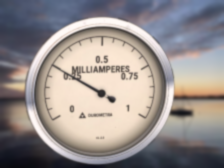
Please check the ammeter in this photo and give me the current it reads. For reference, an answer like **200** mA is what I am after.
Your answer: **0.25** mA
